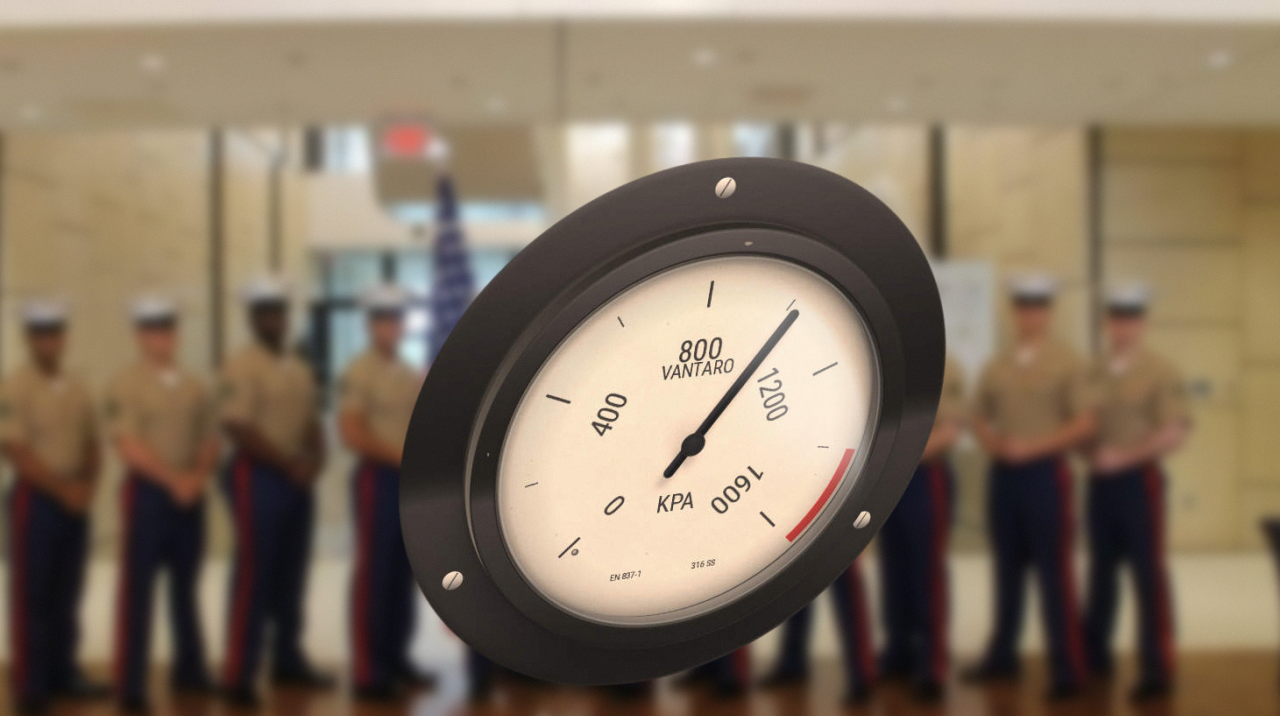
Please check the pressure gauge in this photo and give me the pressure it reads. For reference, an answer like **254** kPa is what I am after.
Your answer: **1000** kPa
